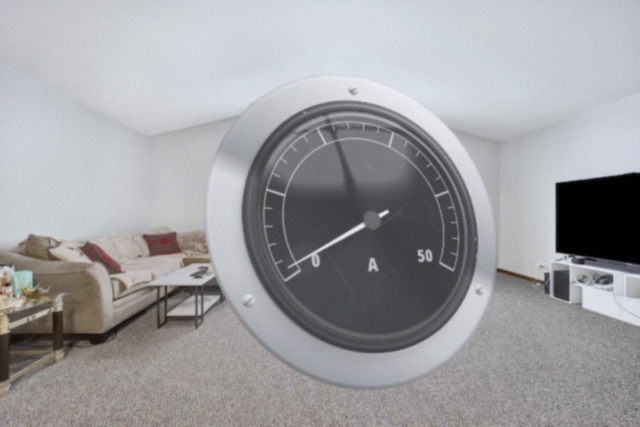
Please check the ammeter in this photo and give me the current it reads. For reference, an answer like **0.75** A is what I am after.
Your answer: **1** A
